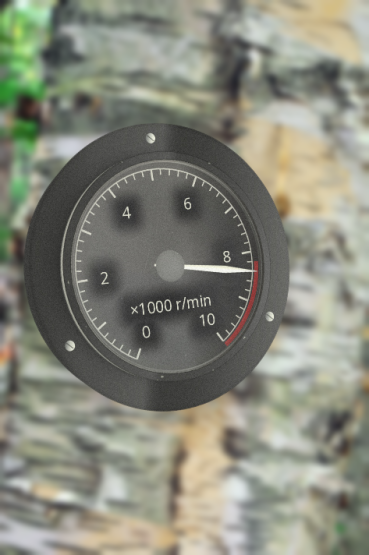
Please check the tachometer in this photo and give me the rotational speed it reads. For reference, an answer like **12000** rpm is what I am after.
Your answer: **8400** rpm
